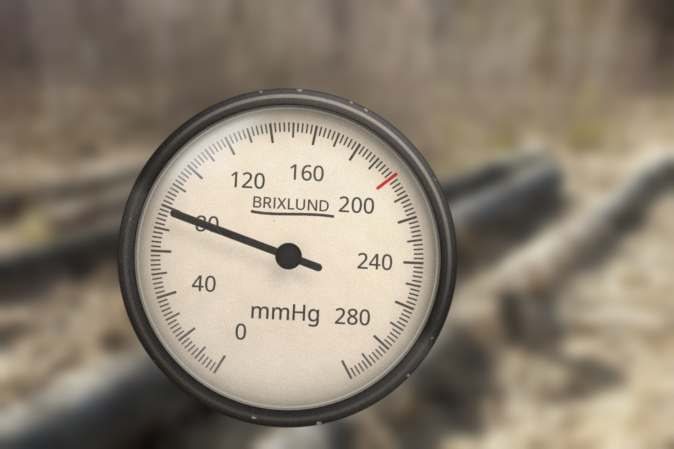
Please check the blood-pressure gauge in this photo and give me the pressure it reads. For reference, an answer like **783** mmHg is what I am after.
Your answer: **78** mmHg
